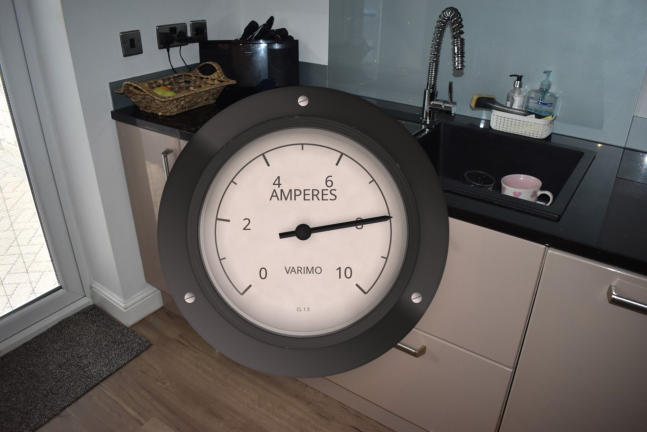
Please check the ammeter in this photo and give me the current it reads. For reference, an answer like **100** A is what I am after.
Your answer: **8** A
